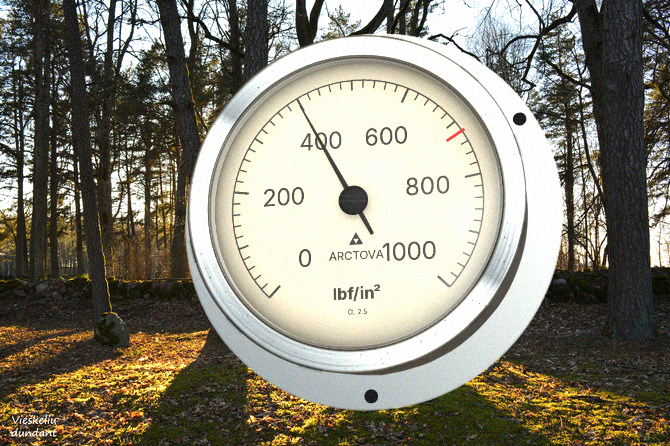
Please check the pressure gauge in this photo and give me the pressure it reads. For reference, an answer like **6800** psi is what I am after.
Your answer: **400** psi
